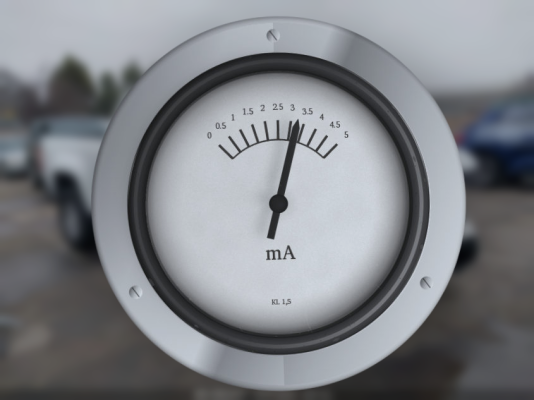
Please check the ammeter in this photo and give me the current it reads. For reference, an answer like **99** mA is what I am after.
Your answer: **3.25** mA
